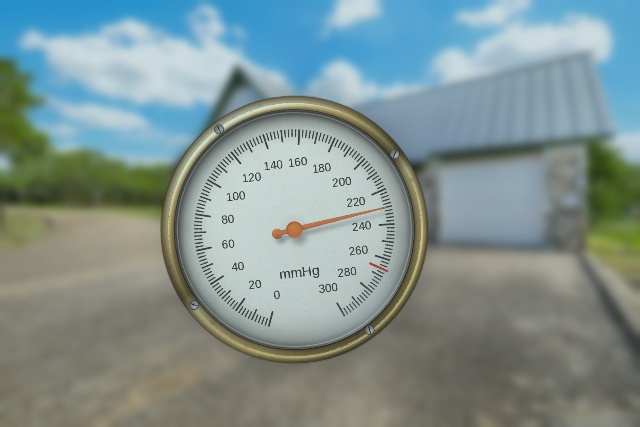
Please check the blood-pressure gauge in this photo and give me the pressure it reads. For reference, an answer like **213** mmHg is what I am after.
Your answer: **230** mmHg
